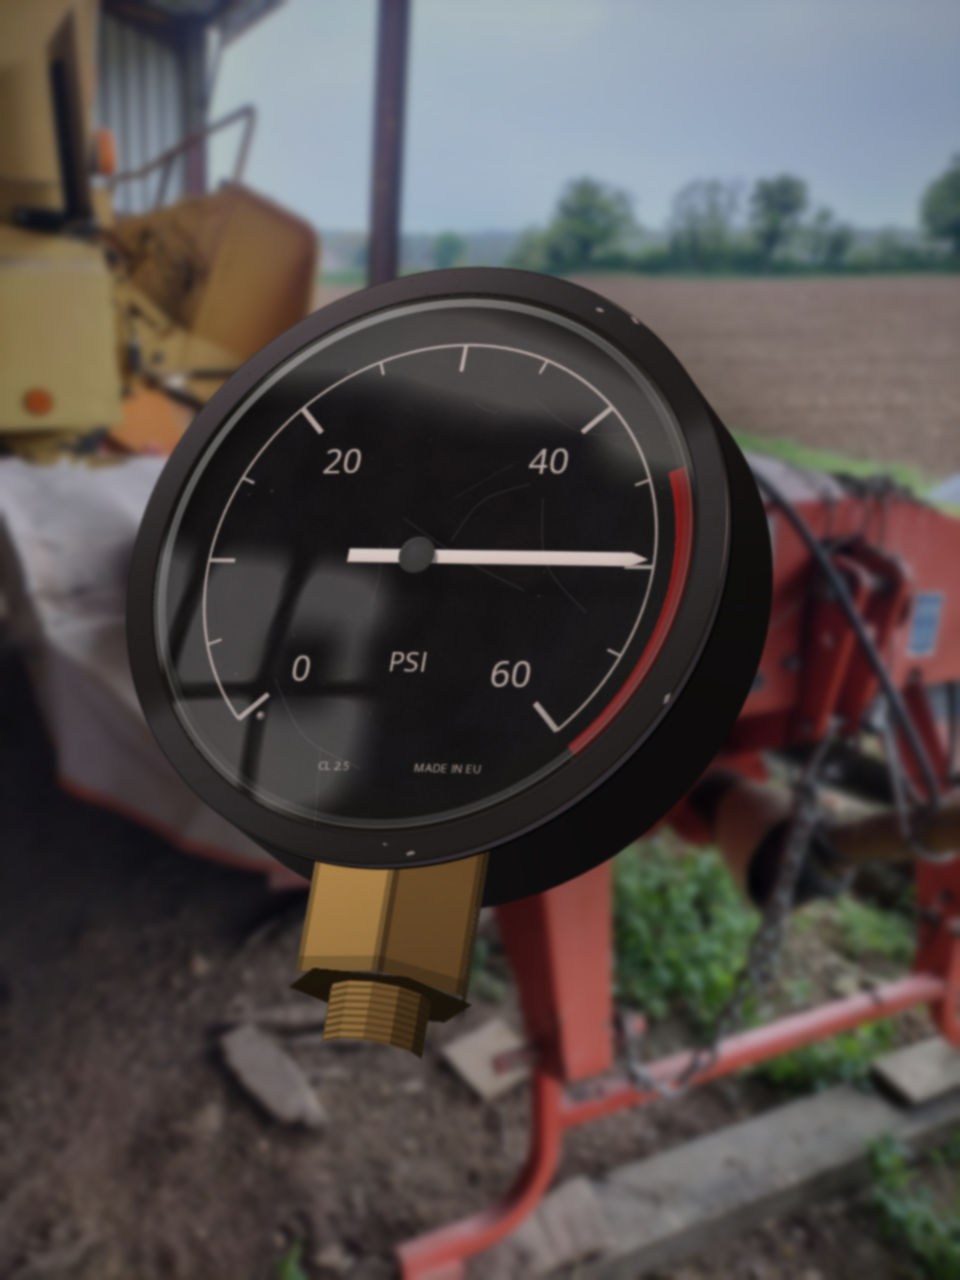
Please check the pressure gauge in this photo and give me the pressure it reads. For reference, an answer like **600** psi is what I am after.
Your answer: **50** psi
